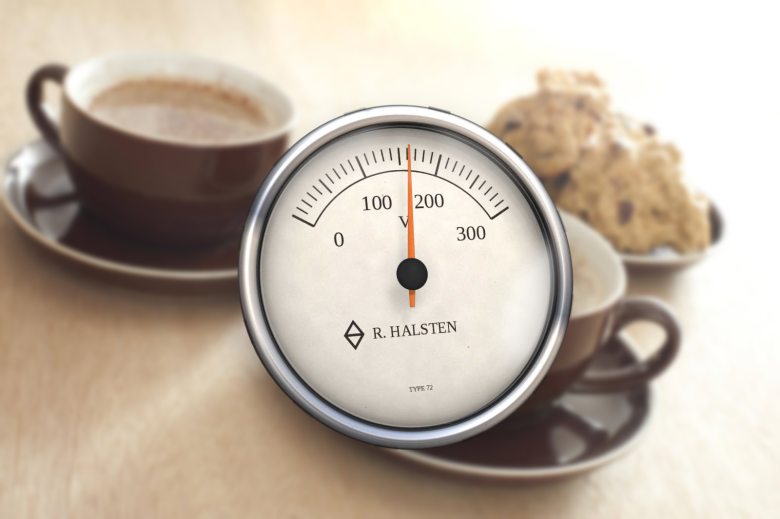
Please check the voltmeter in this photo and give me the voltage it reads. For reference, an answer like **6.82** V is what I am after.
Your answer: **160** V
